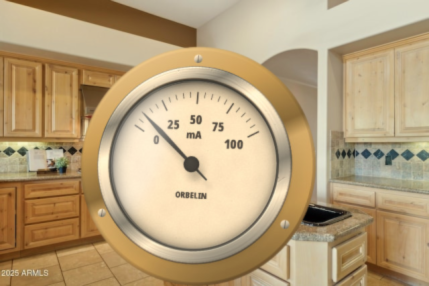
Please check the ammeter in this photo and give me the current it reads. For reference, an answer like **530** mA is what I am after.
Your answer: **10** mA
